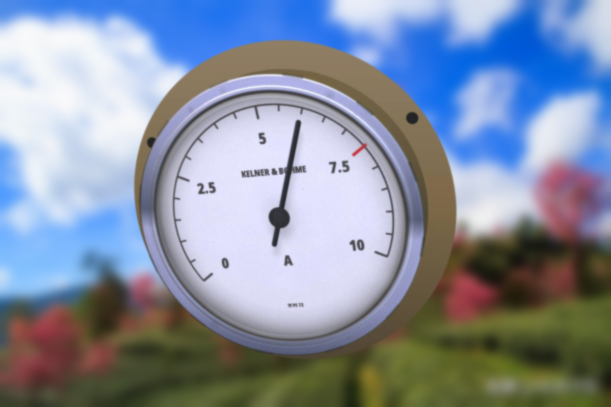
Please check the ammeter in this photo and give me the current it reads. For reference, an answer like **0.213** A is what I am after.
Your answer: **6** A
